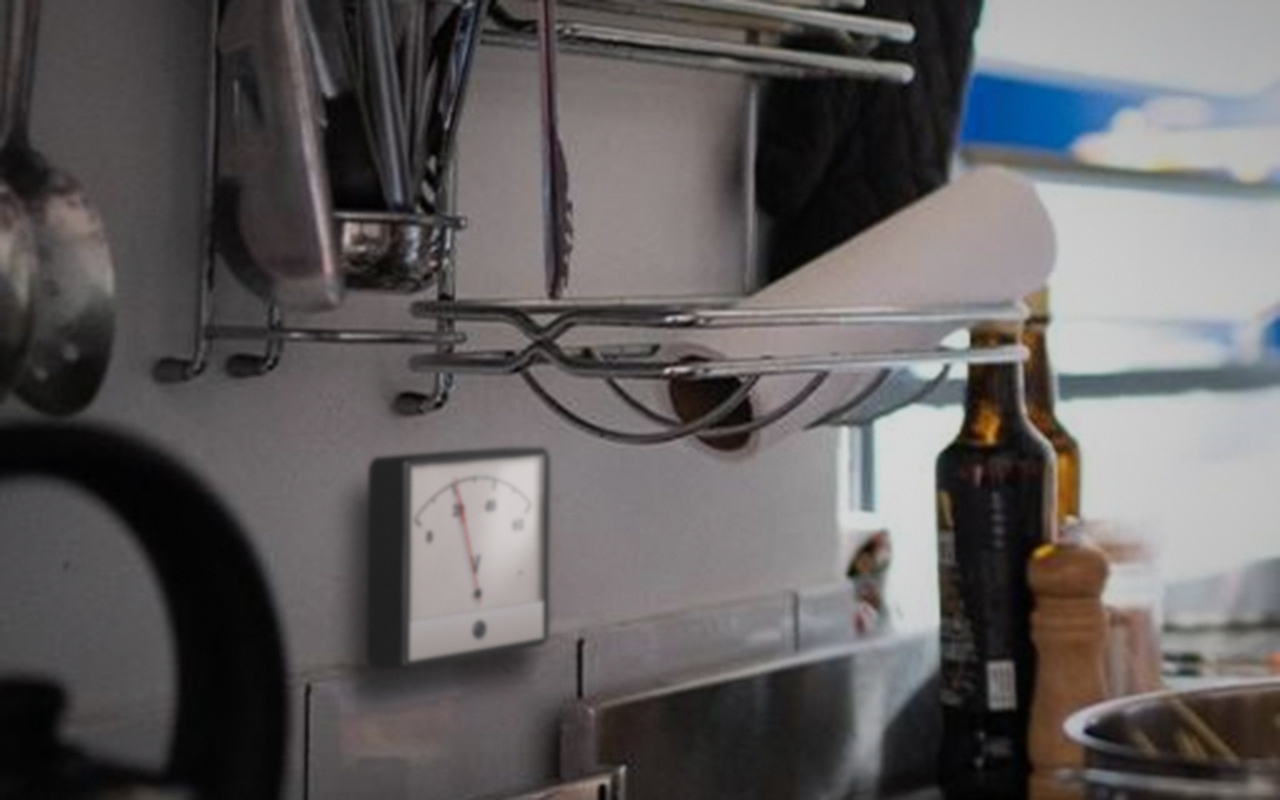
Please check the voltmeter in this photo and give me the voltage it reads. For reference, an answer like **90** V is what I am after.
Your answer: **20** V
